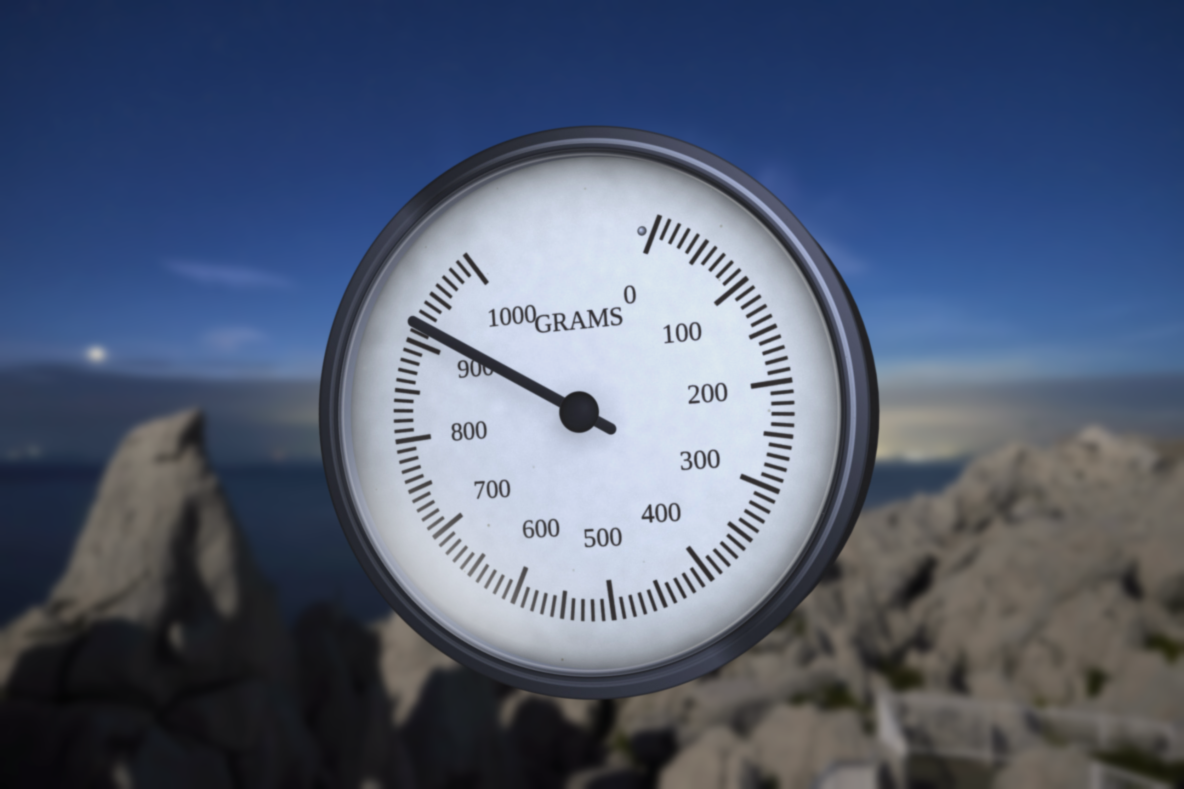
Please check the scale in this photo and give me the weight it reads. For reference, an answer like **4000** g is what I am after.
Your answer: **920** g
